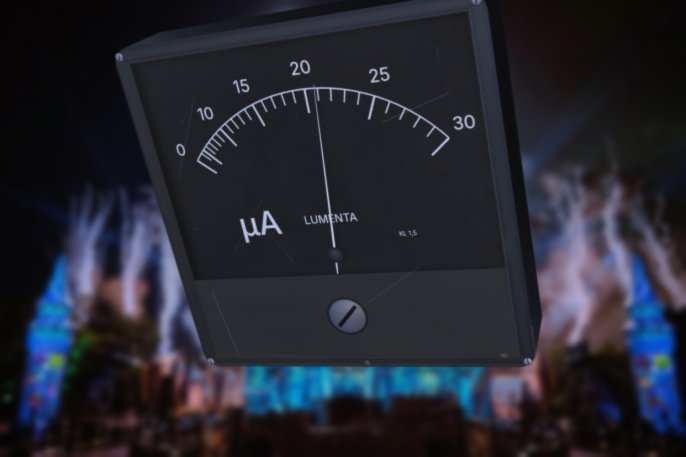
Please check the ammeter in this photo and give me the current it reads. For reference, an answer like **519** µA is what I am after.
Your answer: **21** µA
